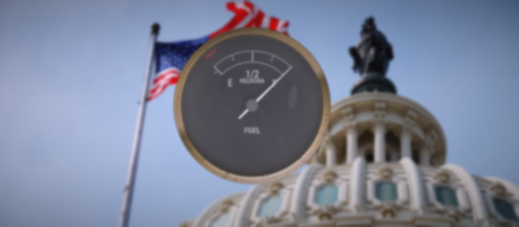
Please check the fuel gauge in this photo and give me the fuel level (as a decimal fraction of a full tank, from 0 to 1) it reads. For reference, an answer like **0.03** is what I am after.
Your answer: **1**
